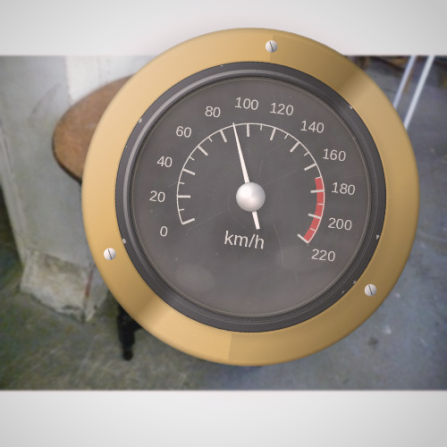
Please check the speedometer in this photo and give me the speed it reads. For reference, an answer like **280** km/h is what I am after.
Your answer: **90** km/h
